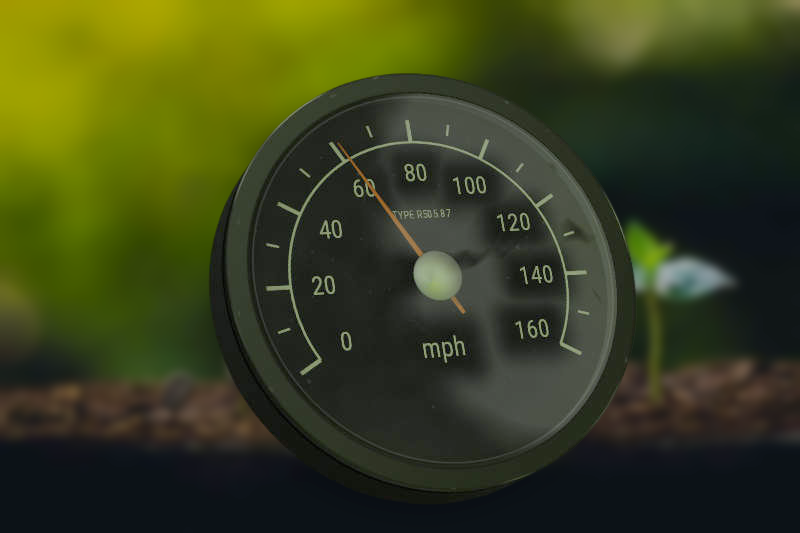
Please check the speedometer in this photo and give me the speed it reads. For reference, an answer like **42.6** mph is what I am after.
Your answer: **60** mph
